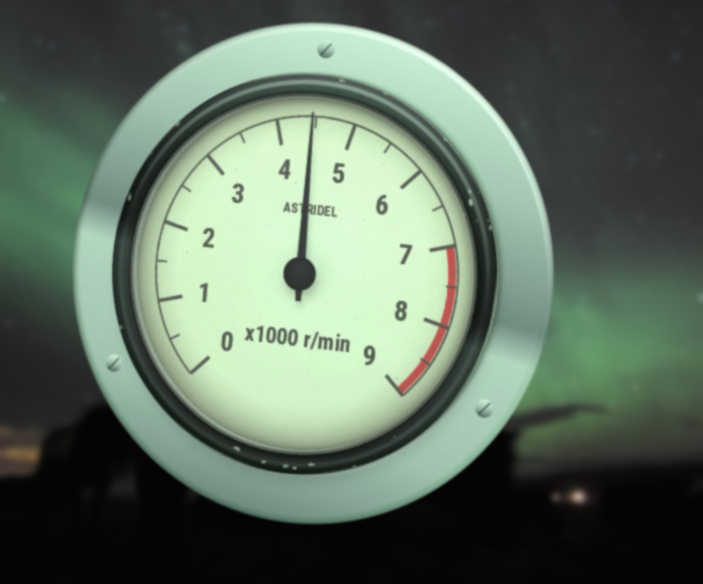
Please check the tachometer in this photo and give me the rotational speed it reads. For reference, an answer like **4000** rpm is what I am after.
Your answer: **4500** rpm
